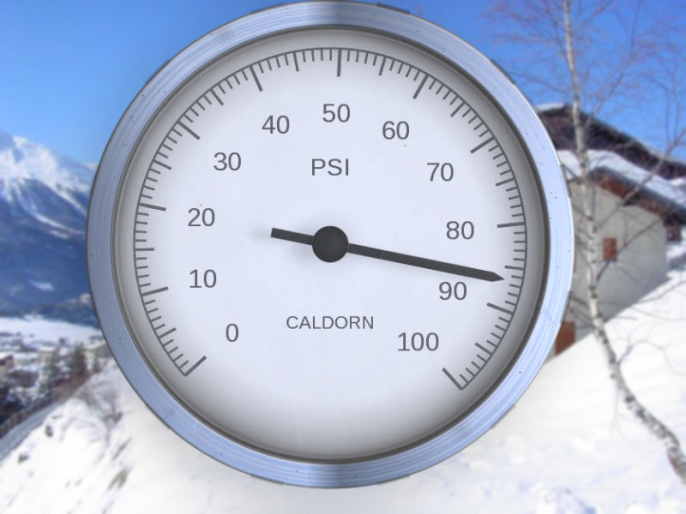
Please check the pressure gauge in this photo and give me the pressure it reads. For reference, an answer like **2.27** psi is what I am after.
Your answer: **86.5** psi
